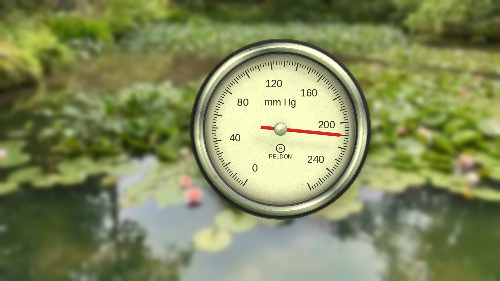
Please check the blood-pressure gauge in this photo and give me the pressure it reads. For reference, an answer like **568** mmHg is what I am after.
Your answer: **210** mmHg
